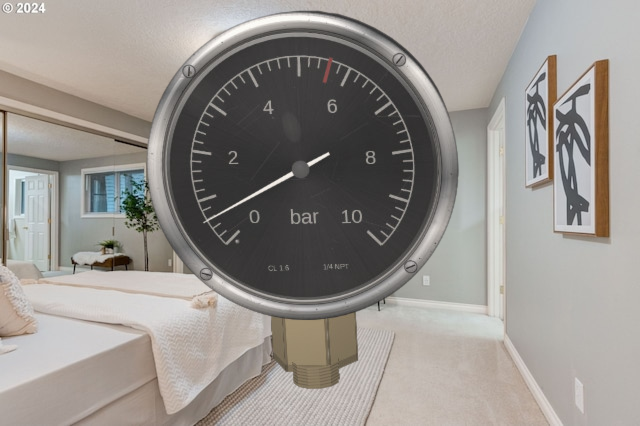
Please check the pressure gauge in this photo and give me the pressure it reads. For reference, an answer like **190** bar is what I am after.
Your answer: **0.6** bar
